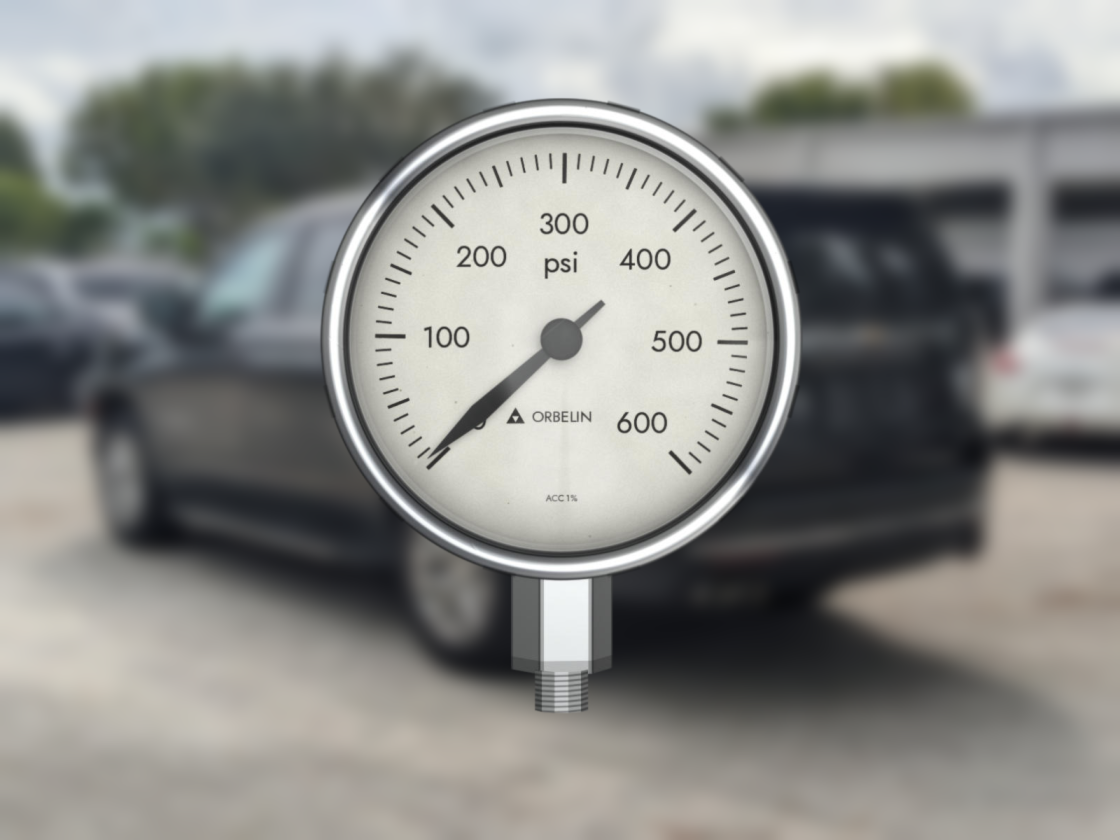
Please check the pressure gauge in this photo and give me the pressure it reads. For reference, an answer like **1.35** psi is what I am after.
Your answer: **5** psi
